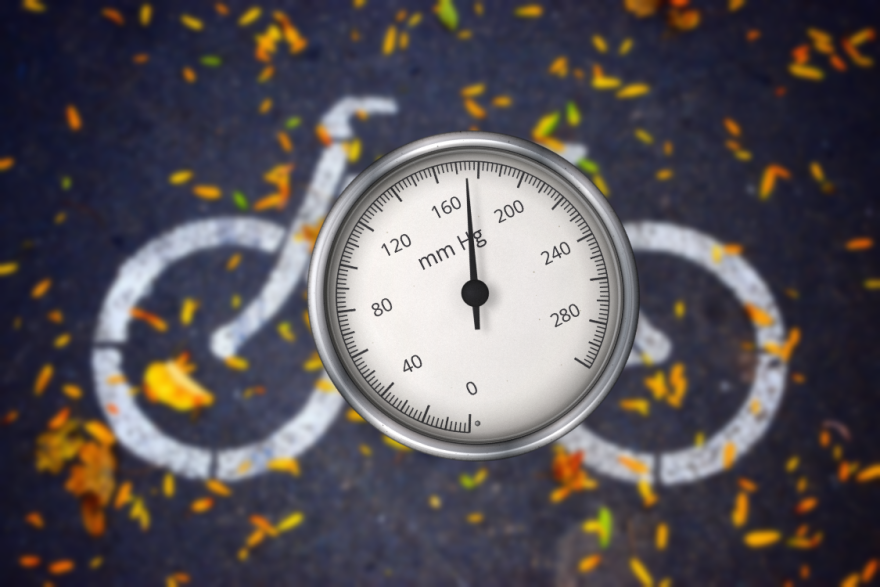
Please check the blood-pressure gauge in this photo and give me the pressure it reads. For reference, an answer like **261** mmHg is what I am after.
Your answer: **174** mmHg
